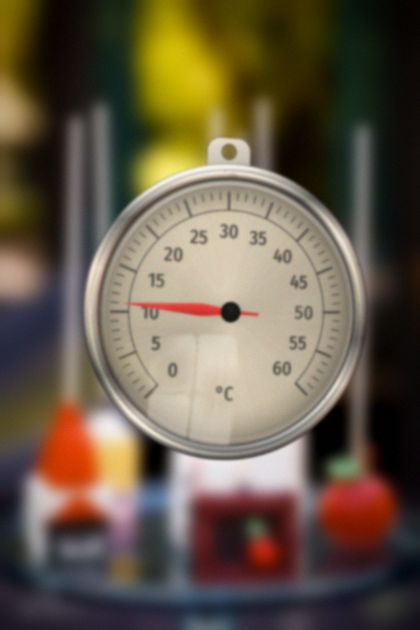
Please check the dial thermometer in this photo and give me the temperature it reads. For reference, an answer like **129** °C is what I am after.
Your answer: **11** °C
